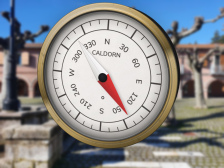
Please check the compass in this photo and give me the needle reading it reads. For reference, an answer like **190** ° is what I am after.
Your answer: **140** °
